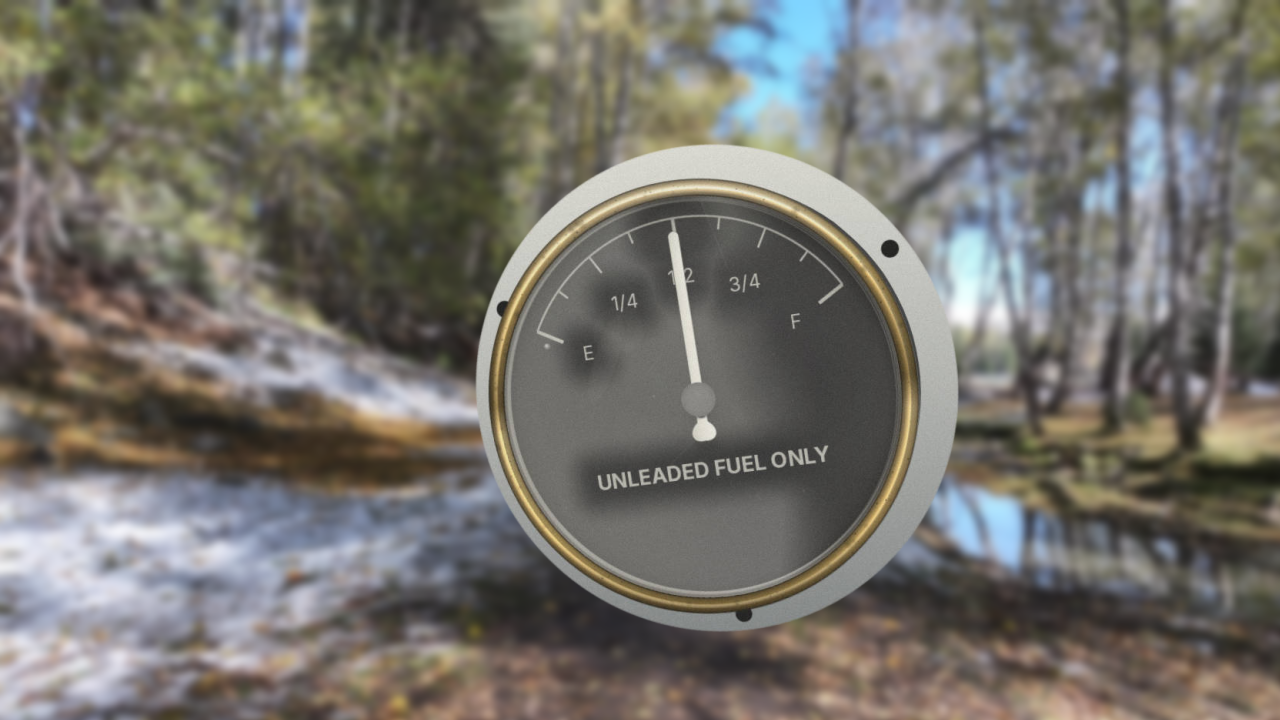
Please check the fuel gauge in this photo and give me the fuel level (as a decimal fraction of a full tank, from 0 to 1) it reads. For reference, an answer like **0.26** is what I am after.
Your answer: **0.5**
